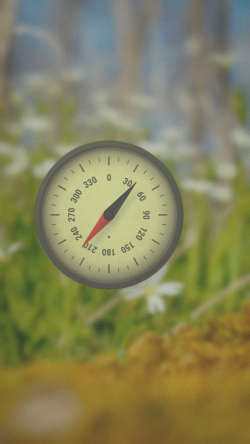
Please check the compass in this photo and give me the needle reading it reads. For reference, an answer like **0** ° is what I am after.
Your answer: **220** °
